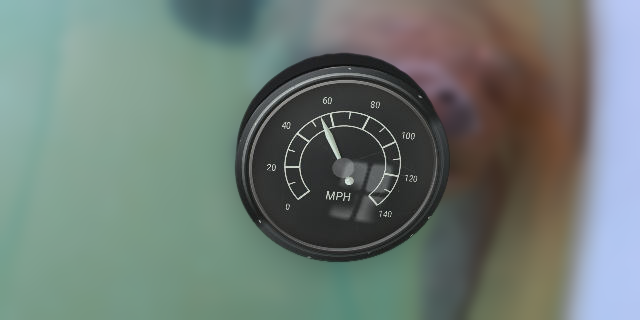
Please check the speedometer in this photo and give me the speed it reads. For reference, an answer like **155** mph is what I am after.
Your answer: **55** mph
